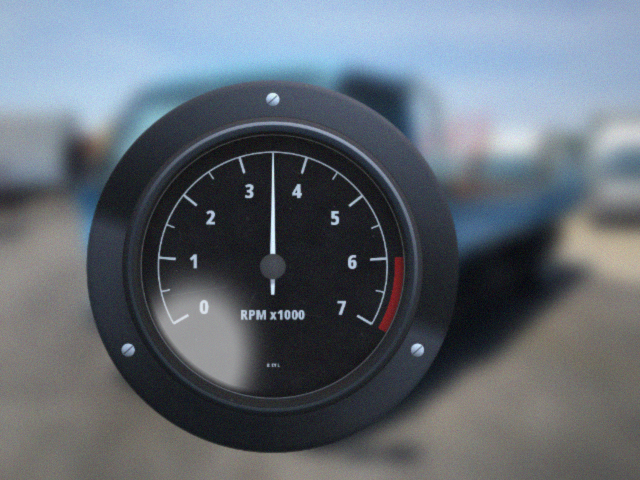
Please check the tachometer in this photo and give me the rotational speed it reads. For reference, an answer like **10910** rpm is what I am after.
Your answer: **3500** rpm
